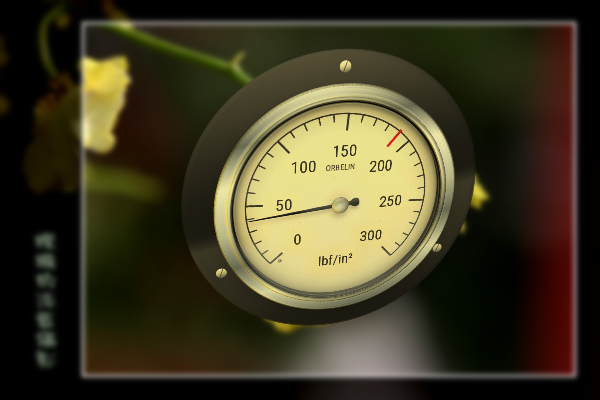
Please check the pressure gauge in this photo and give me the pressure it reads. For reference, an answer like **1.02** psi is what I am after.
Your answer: **40** psi
